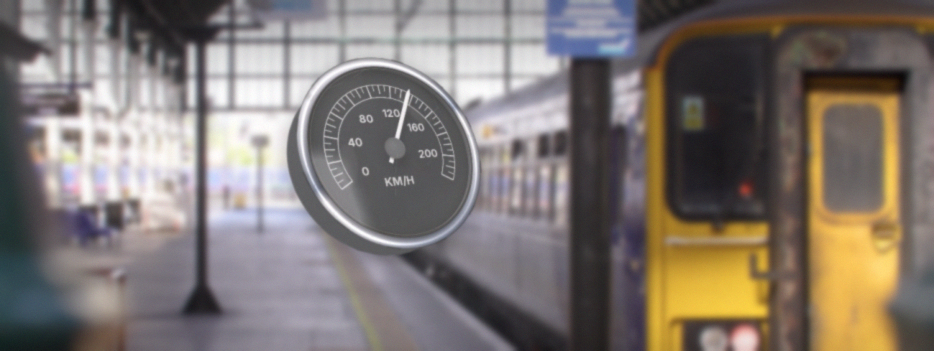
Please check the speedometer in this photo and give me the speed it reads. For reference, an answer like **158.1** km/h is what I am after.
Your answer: **135** km/h
